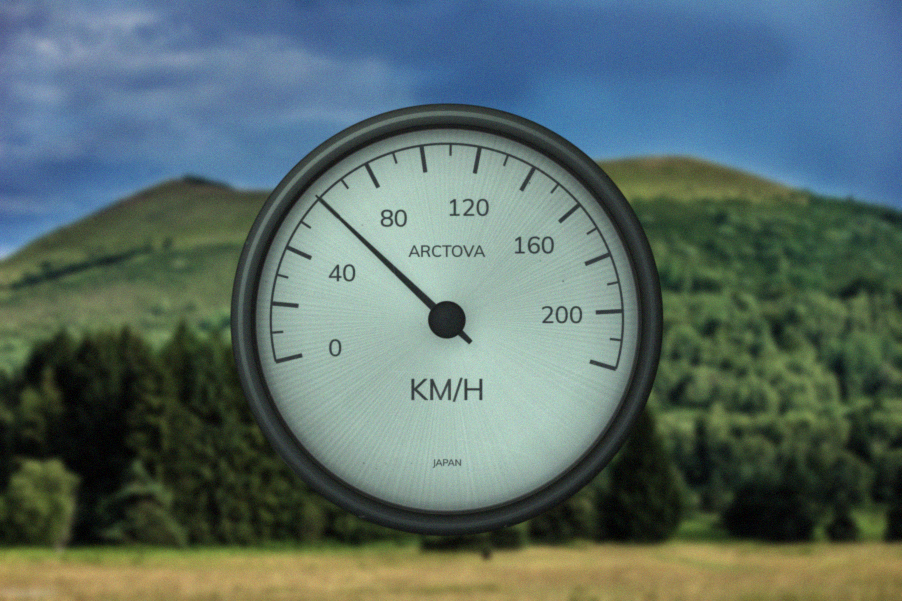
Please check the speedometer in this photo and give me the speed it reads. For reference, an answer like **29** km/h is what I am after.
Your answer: **60** km/h
